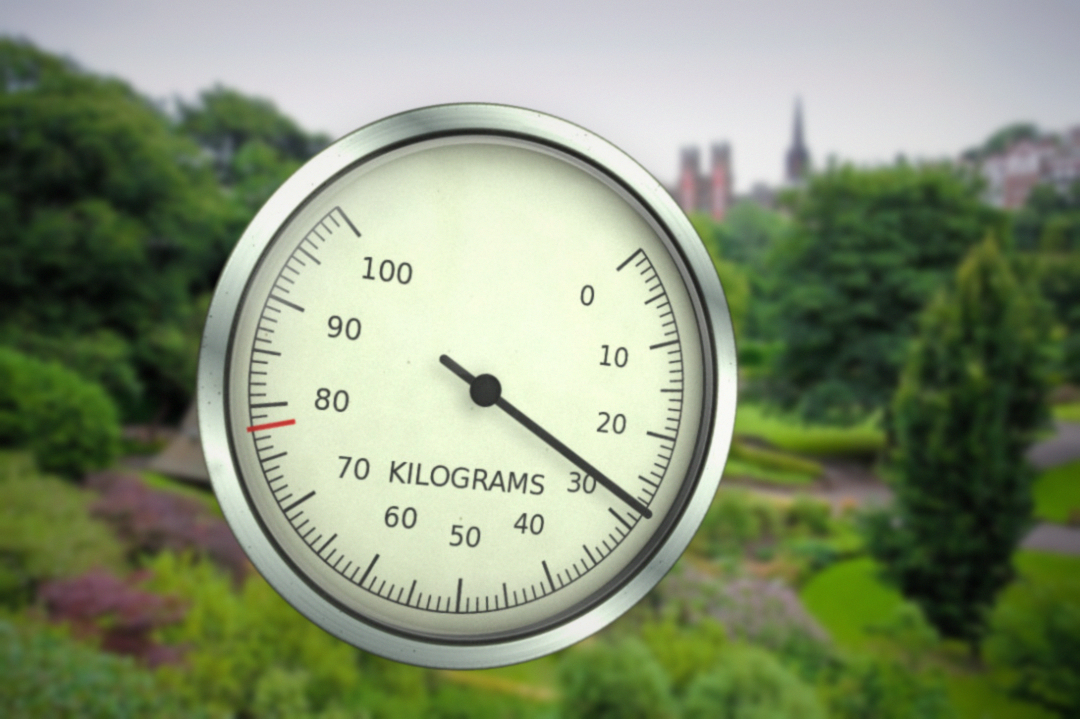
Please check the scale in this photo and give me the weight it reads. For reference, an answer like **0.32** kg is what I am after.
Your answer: **28** kg
